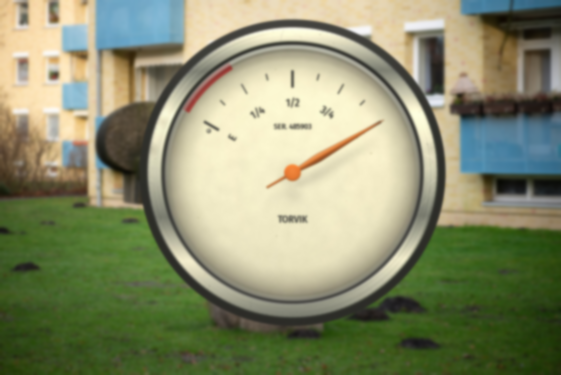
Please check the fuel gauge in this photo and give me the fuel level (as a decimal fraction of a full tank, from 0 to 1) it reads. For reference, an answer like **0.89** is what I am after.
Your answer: **1**
